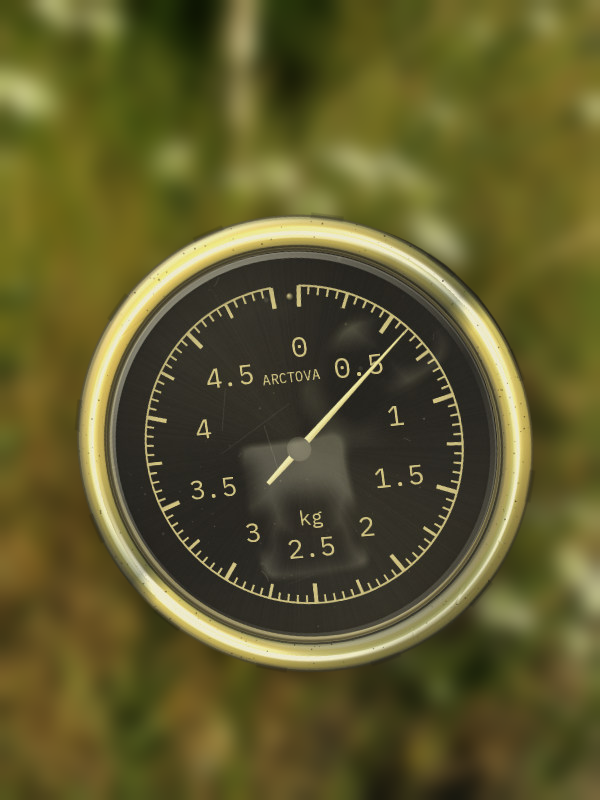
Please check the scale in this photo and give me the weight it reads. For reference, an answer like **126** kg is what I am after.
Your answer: **0.6** kg
